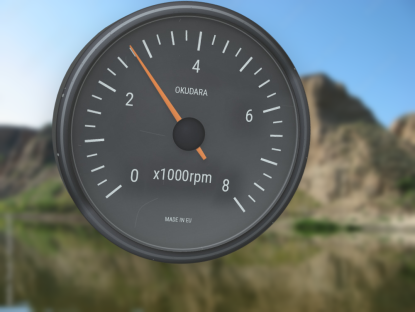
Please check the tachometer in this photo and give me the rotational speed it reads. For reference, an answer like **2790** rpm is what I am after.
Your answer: **2750** rpm
